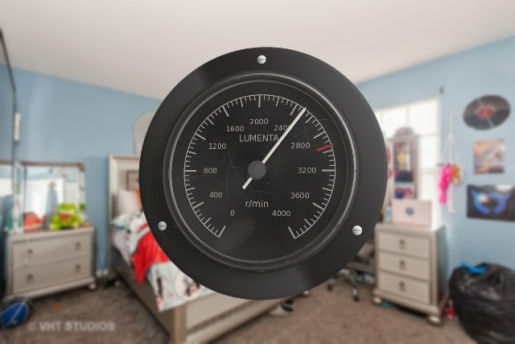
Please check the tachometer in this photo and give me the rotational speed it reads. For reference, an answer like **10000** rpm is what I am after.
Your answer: **2500** rpm
